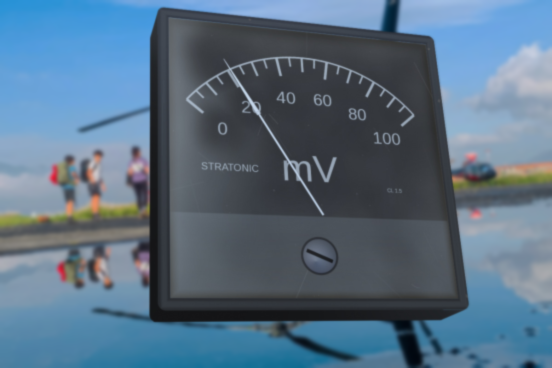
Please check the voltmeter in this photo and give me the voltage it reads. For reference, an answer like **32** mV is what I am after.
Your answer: **20** mV
